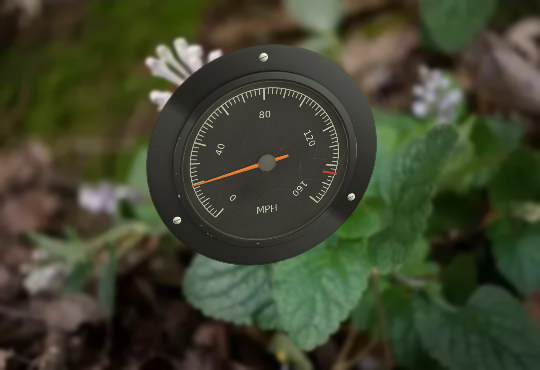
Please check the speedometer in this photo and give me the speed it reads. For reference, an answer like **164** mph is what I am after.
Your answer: **20** mph
